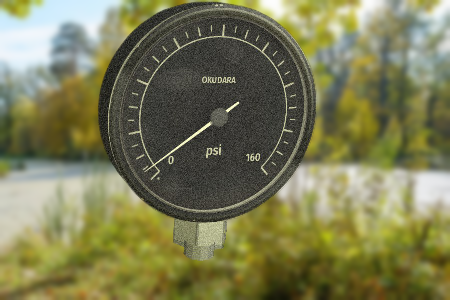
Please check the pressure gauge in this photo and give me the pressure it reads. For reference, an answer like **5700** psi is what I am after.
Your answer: **5** psi
